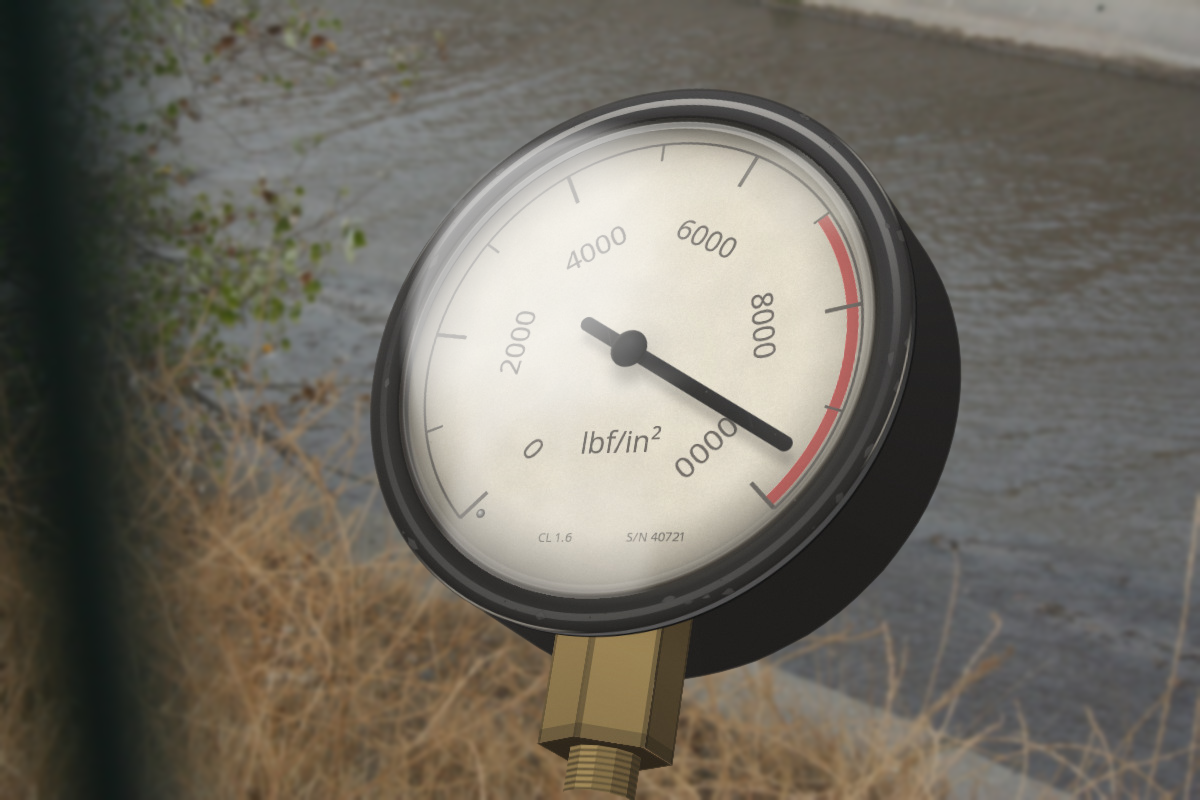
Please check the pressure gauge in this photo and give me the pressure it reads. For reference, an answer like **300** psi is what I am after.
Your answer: **9500** psi
